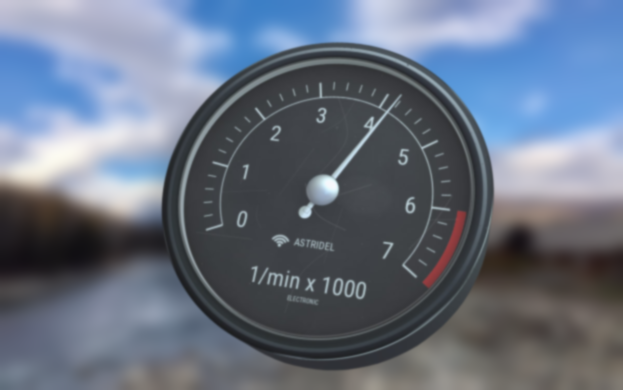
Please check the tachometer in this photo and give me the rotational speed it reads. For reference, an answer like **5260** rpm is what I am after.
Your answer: **4200** rpm
